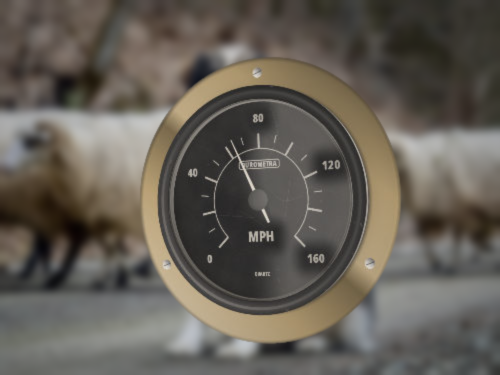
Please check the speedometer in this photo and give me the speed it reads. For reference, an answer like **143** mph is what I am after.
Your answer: **65** mph
